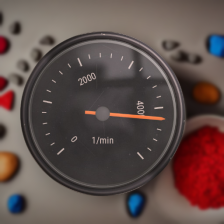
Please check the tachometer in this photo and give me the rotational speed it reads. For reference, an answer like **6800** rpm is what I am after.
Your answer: **4200** rpm
